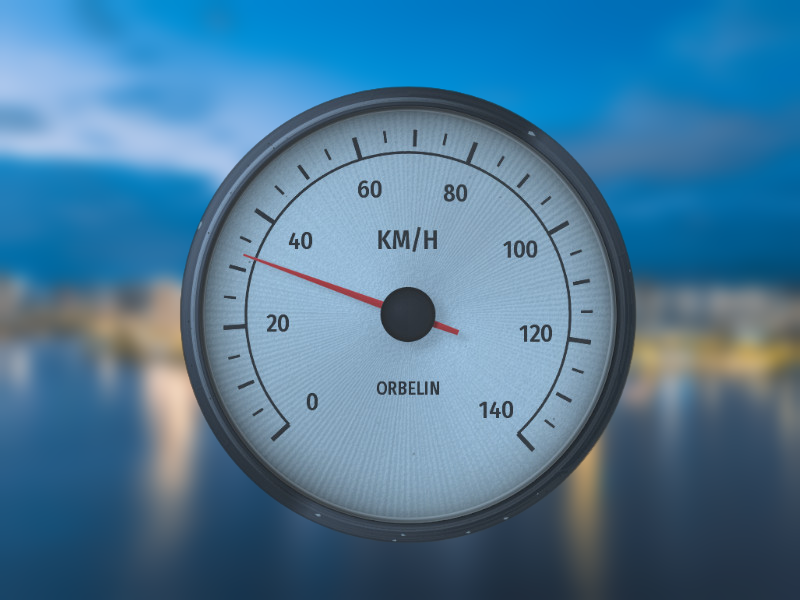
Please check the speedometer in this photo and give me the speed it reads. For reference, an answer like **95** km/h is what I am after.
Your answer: **32.5** km/h
